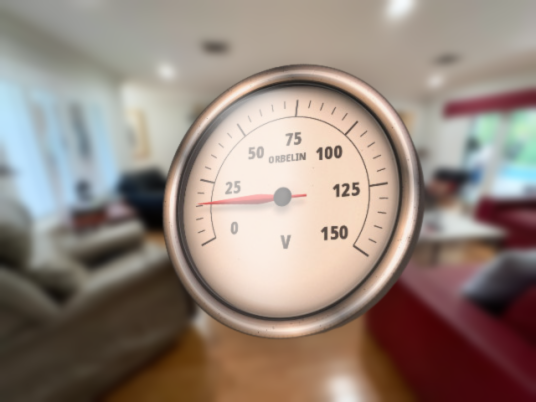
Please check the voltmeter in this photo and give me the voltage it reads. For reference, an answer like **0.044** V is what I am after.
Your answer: **15** V
